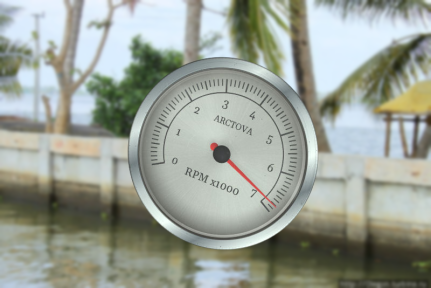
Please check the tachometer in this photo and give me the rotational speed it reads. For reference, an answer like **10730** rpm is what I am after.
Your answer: **6800** rpm
